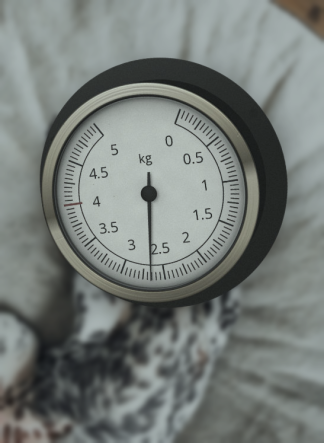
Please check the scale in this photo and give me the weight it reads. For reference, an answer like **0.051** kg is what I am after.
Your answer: **2.65** kg
